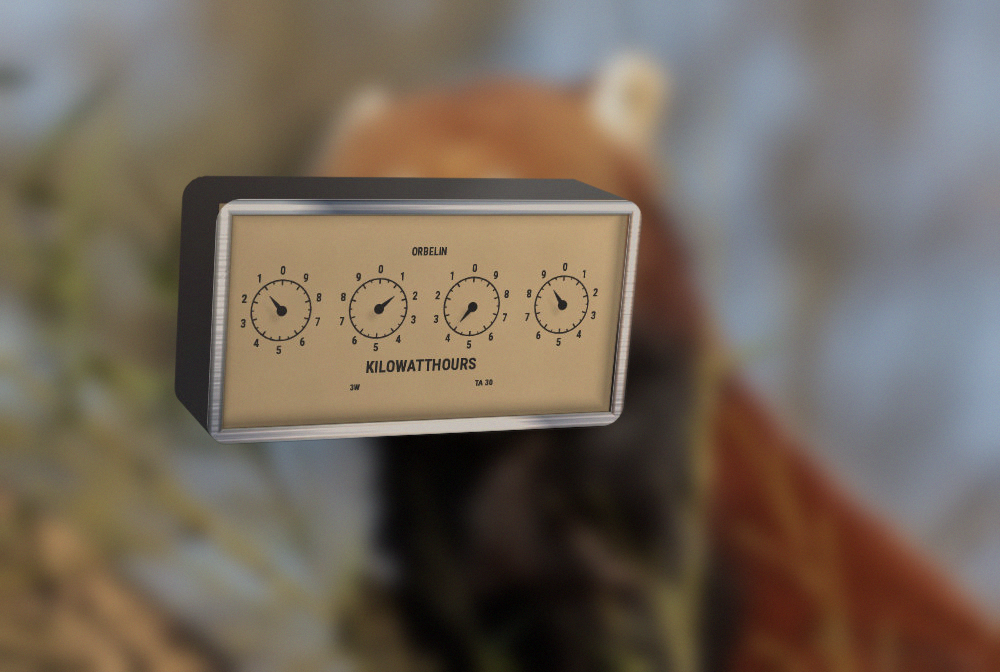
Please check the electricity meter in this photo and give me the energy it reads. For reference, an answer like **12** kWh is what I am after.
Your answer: **1139** kWh
